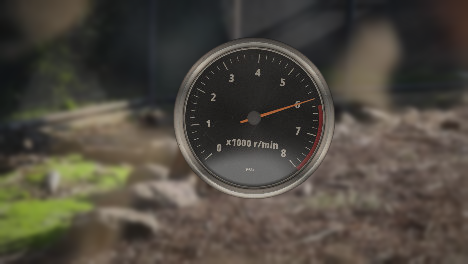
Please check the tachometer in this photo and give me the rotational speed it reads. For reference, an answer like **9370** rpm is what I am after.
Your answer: **6000** rpm
